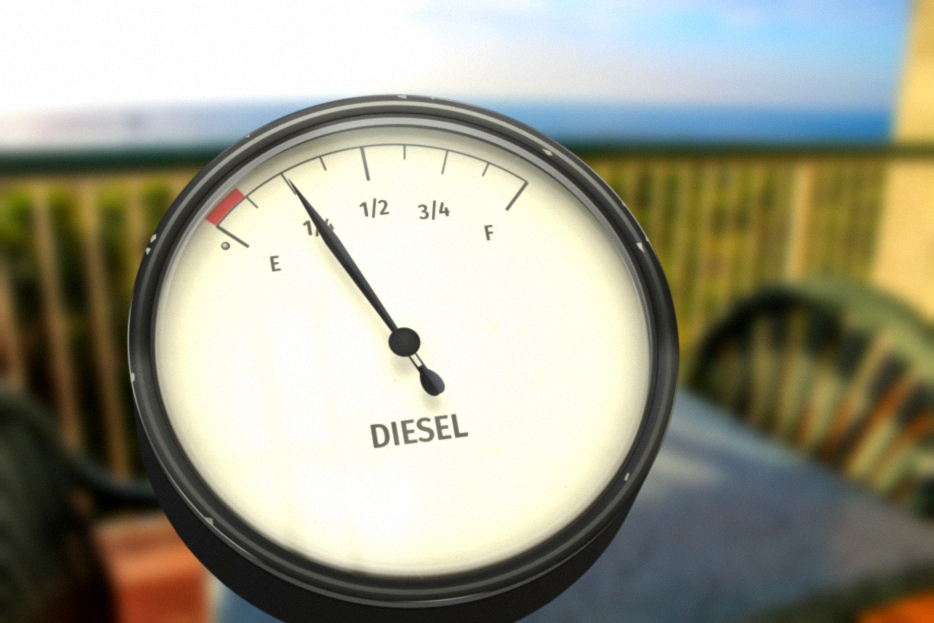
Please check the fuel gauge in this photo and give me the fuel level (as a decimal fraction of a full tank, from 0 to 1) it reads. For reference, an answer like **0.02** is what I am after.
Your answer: **0.25**
